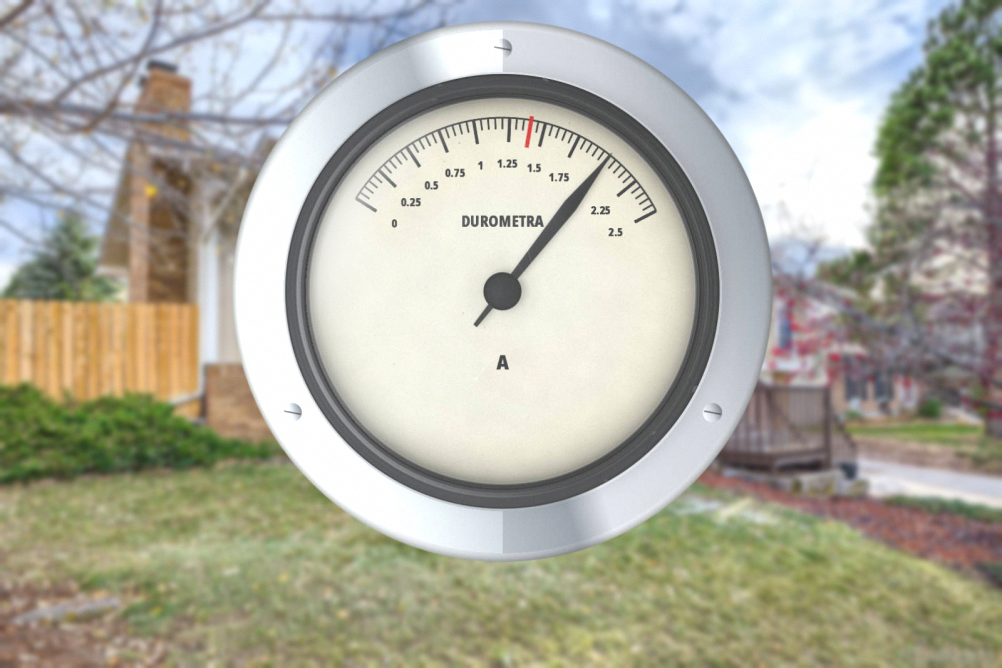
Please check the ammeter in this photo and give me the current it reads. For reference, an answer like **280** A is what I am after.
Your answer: **2** A
